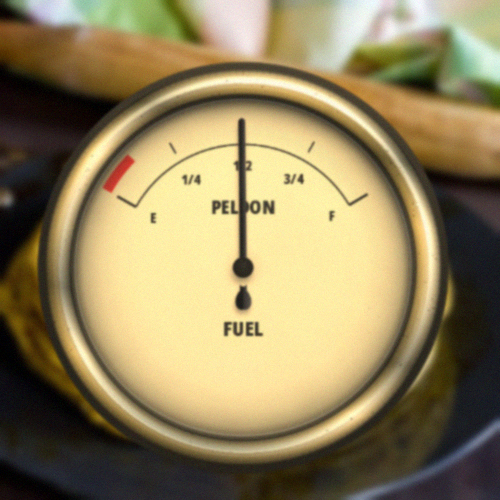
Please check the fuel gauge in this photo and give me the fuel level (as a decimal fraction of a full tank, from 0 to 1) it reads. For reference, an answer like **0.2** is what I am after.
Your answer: **0.5**
